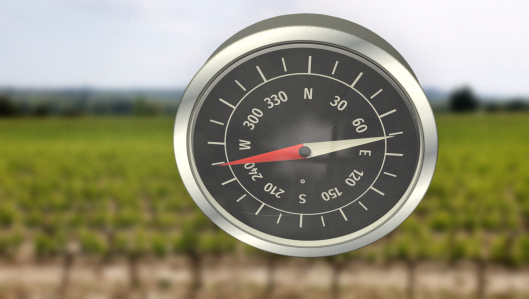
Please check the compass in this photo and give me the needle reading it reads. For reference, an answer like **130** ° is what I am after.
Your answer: **255** °
